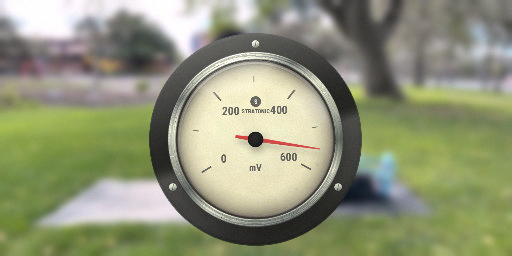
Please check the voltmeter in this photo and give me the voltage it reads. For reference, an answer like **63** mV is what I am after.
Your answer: **550** mV
